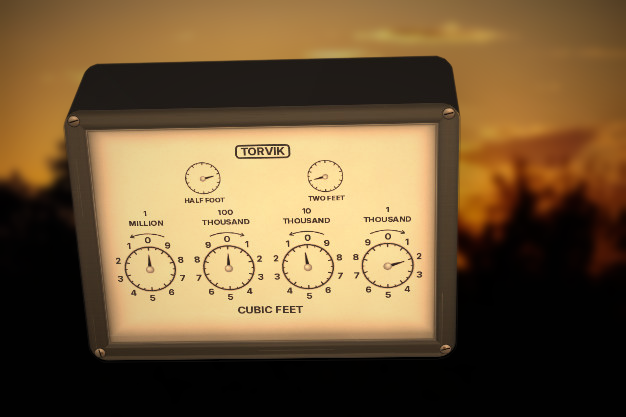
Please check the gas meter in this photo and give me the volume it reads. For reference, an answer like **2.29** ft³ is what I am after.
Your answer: **200** ft³
